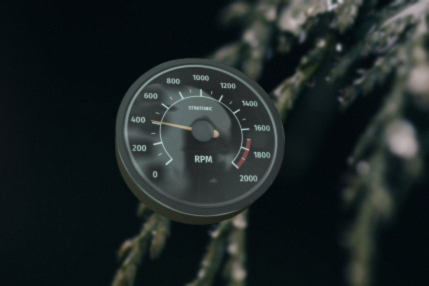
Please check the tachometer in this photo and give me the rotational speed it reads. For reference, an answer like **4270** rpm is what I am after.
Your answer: **400** rpm
